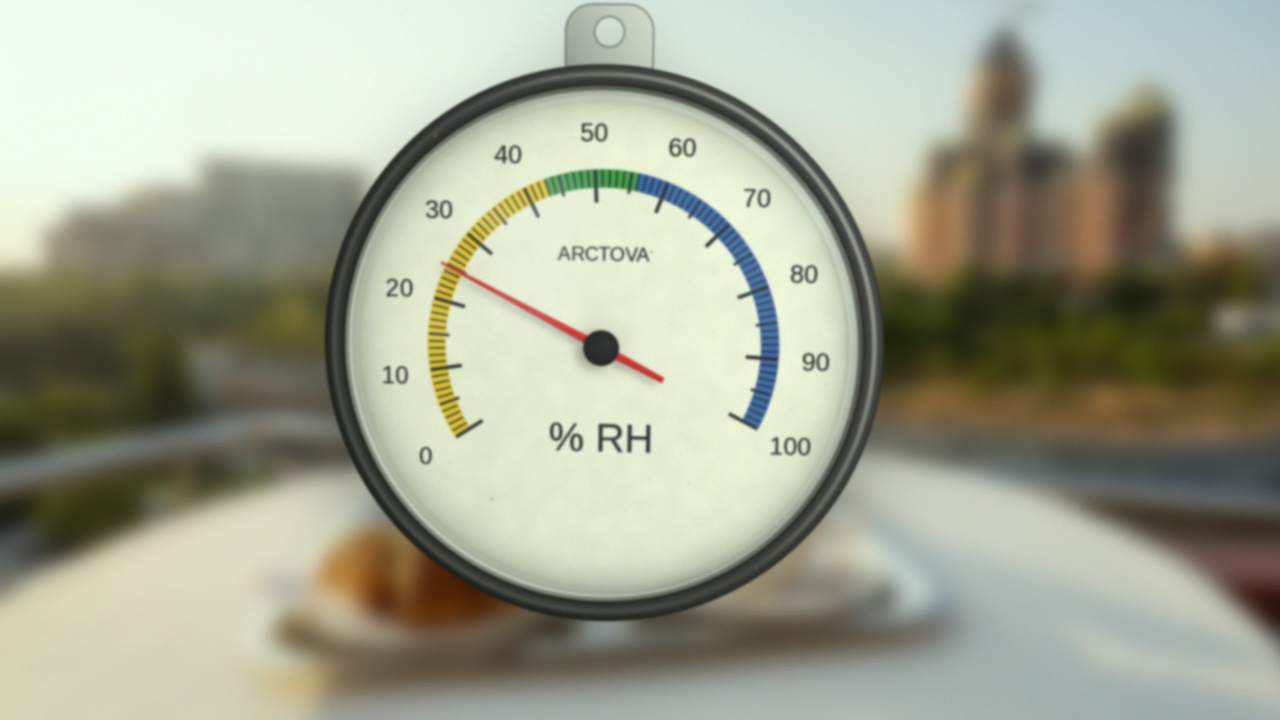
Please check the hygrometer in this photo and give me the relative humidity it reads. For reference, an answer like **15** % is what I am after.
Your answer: **25** %
